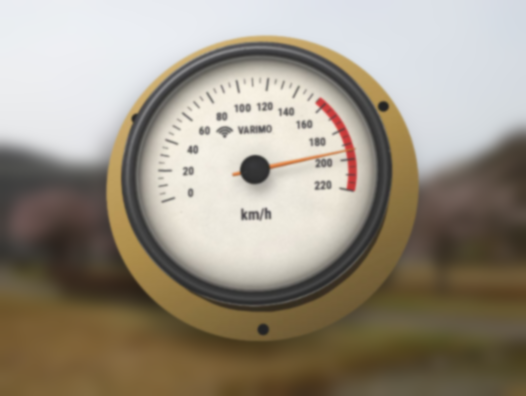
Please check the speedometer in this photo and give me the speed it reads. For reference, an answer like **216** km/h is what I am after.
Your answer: **195** km/h
